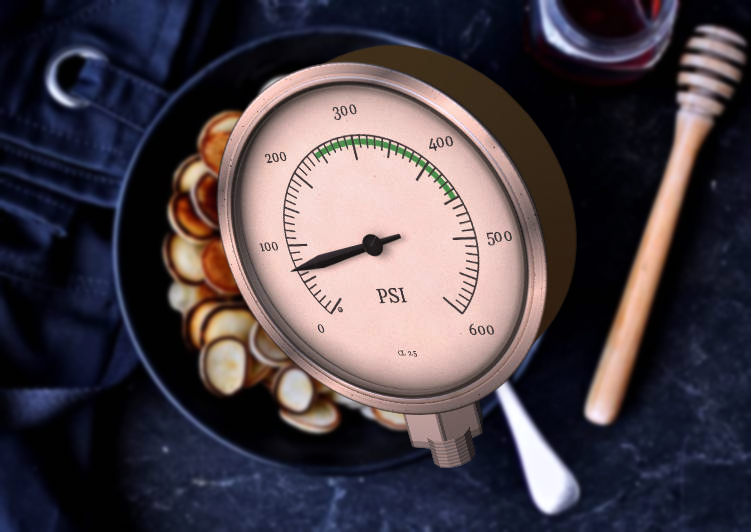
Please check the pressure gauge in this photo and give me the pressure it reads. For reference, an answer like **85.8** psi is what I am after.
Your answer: **70** psi
